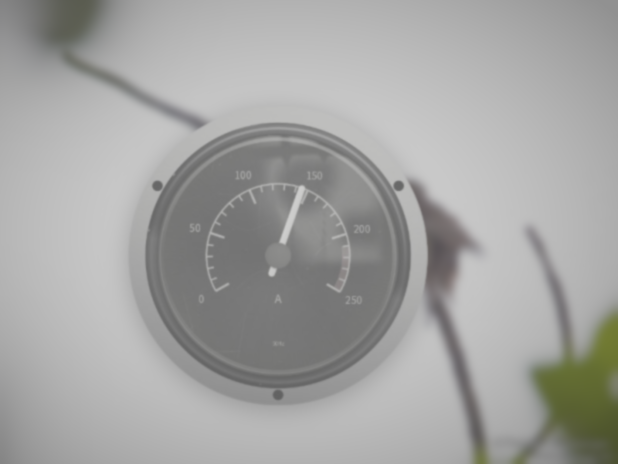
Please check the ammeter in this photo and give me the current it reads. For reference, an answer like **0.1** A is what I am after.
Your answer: **145** A
